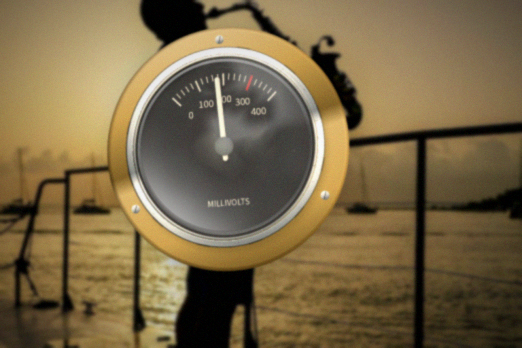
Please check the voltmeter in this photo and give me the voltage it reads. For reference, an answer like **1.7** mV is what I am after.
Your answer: **180** mV
